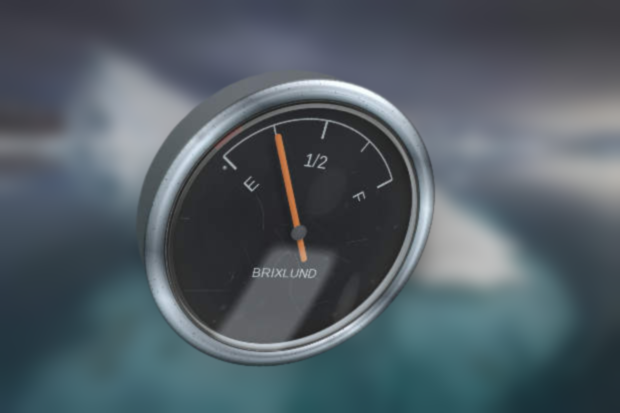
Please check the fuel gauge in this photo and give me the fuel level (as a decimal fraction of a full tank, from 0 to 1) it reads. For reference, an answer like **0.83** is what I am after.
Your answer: **0.25**
